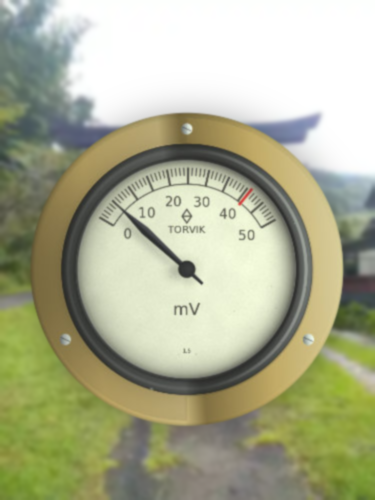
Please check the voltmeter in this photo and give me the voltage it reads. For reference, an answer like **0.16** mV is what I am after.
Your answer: **5** mV
